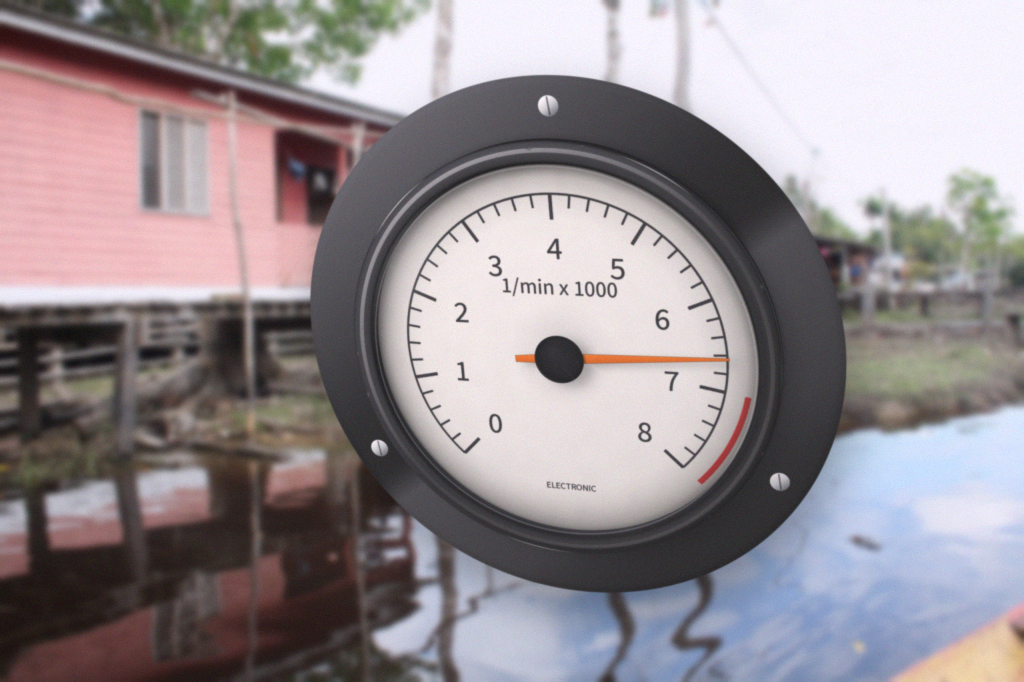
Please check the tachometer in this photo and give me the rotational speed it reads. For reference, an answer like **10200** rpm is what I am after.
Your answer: **6600** rpm
